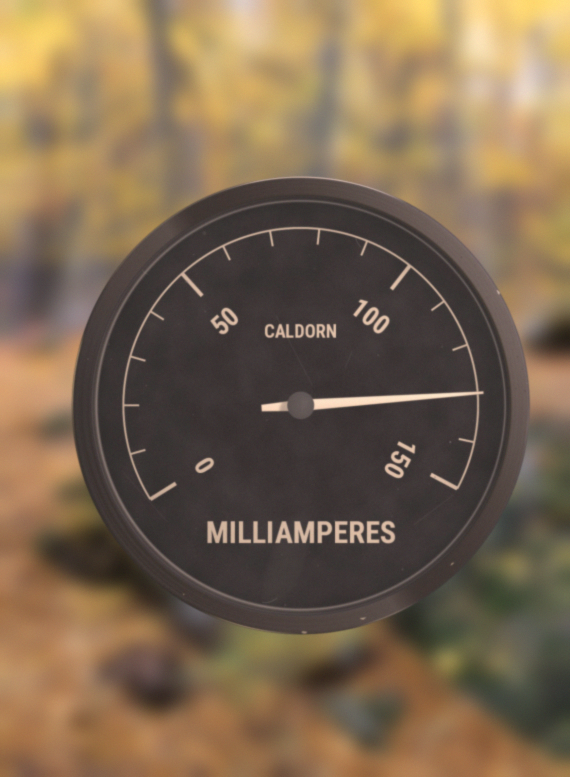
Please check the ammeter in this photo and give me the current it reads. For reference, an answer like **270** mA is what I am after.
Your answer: **130** mA
